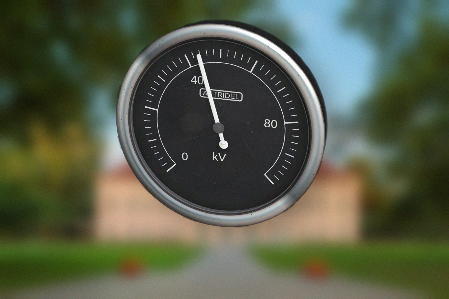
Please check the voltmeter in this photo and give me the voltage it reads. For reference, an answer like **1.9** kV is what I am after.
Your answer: **44** kV
